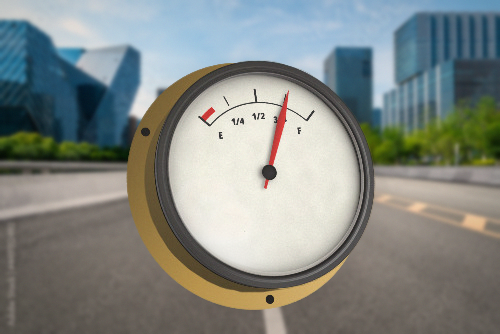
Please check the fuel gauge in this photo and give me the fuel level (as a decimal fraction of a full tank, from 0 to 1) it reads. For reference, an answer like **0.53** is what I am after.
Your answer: **0.75**
